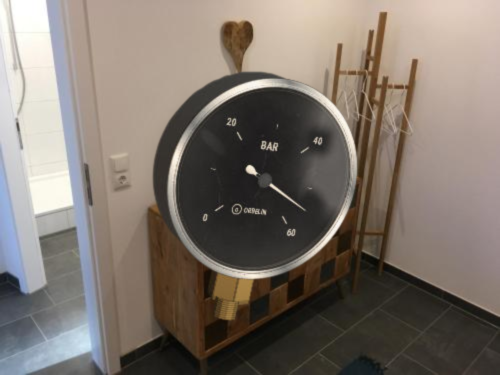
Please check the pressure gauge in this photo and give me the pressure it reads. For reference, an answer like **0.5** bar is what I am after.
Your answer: **55** bar
